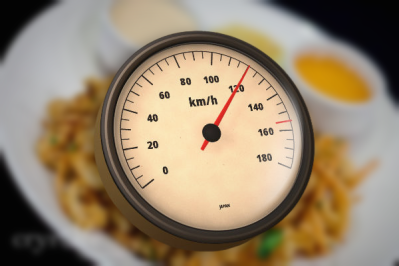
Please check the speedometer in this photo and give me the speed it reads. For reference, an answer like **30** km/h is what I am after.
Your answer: **120** km/h
